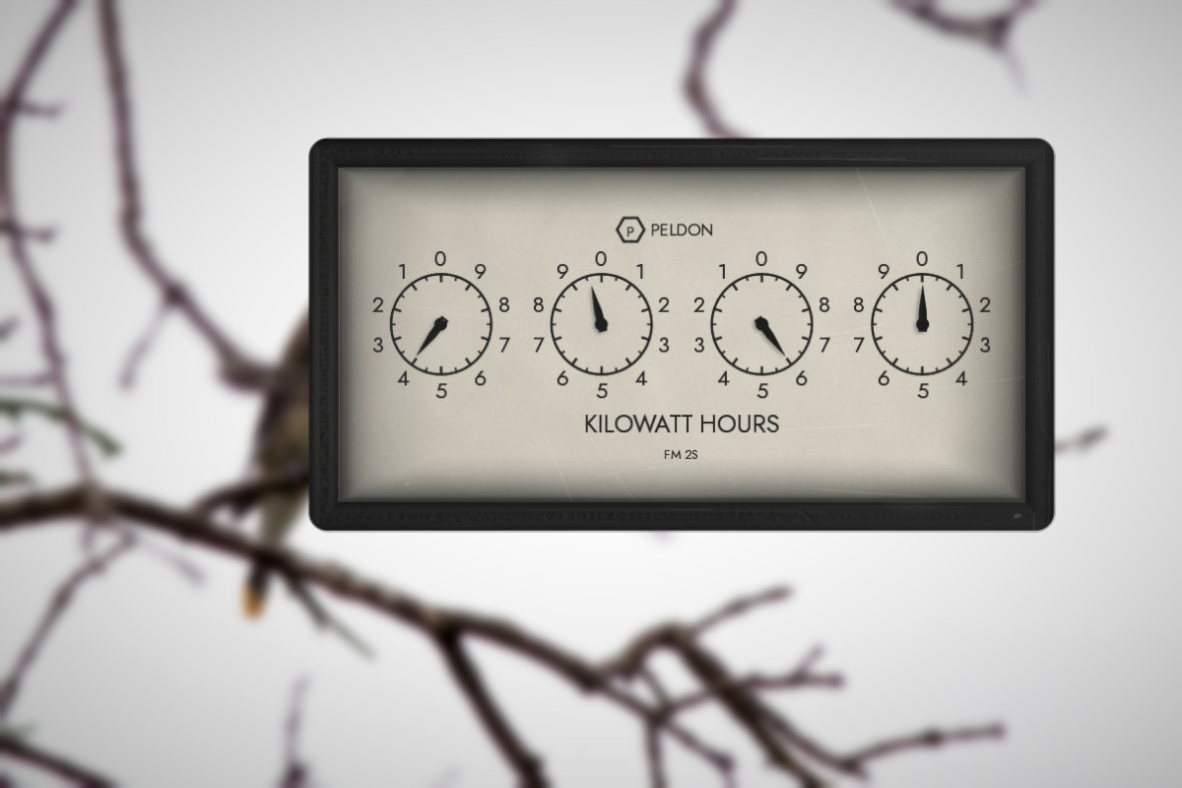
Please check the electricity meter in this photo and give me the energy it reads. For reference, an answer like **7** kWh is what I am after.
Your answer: **3960** kWh
